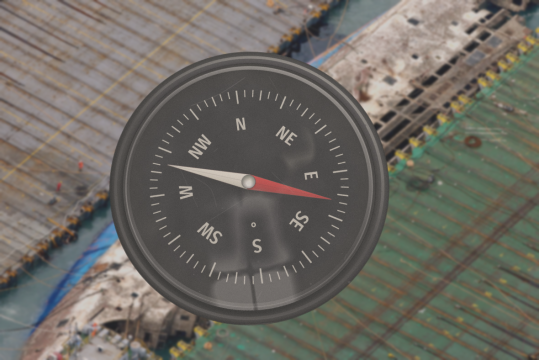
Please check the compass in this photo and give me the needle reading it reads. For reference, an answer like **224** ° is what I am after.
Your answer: **110** °
